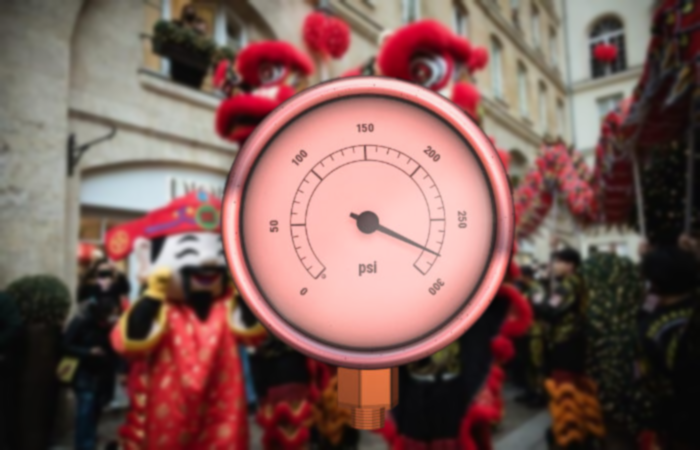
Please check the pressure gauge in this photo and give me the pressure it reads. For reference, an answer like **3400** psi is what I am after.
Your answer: **280** psi
